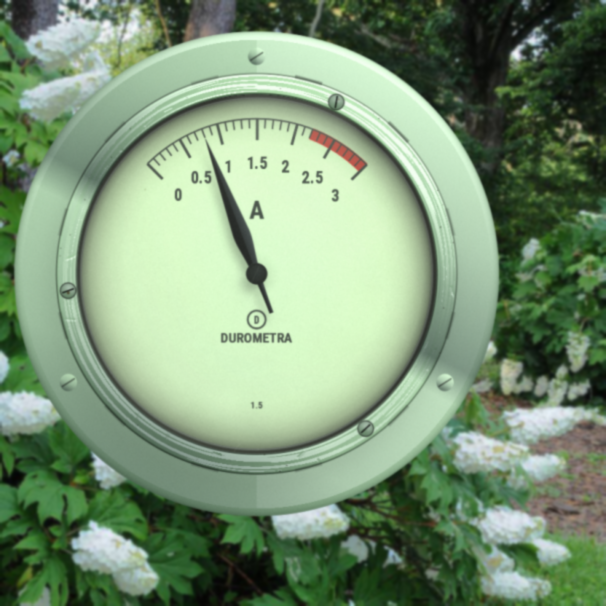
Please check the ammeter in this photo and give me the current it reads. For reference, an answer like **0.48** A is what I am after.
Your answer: **0.8** A
